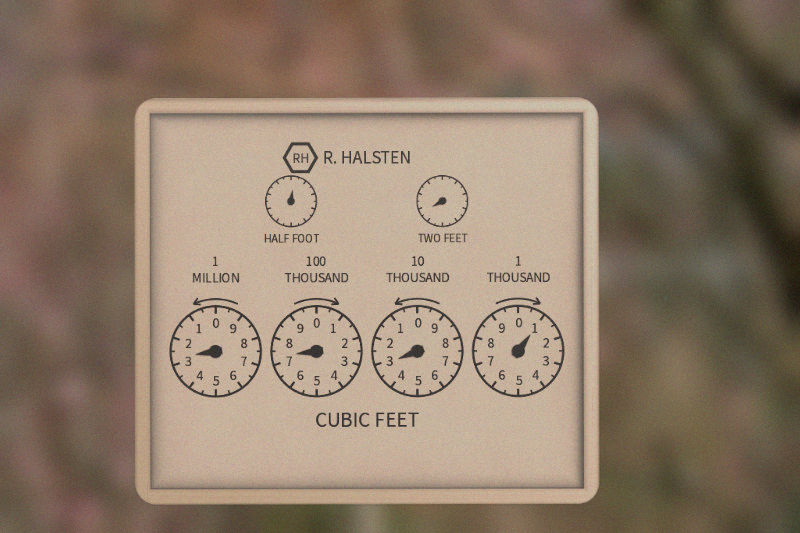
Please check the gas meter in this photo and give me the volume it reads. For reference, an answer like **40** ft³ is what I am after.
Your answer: **273100** ft³
